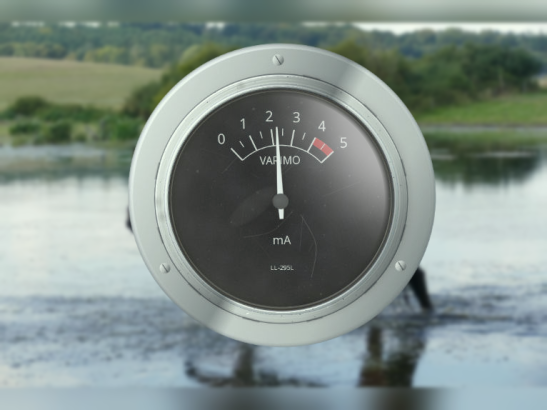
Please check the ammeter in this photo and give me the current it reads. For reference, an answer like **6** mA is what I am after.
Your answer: **2.25** mA
